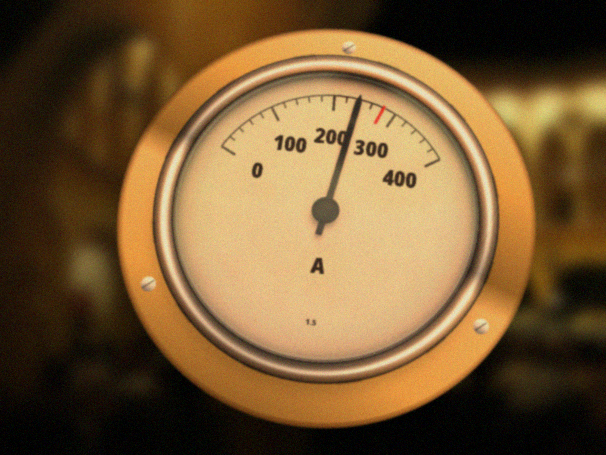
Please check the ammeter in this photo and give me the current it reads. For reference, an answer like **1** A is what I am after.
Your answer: **240** A
